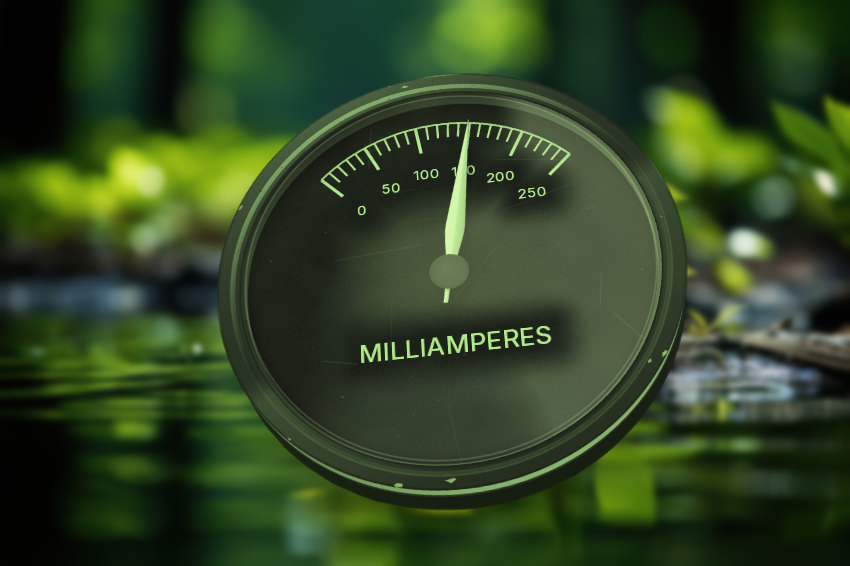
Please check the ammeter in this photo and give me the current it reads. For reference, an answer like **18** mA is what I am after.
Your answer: **150** mA
